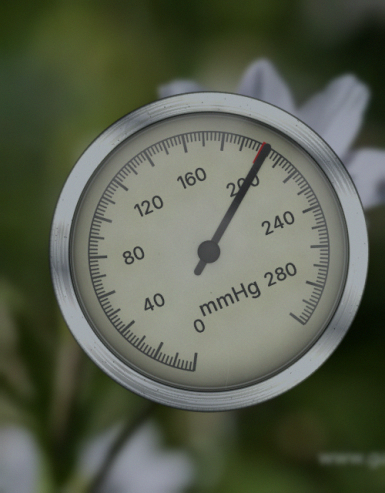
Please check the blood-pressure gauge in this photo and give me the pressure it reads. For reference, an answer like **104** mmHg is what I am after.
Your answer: **202** mmHg
